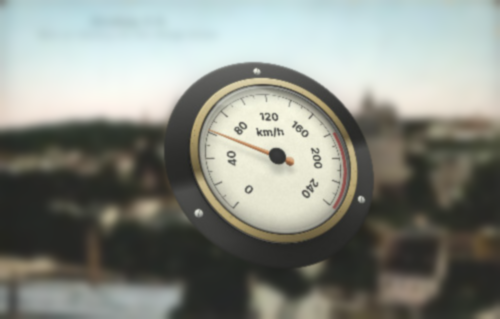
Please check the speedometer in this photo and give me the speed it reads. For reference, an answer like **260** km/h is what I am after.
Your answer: **60** km/h
